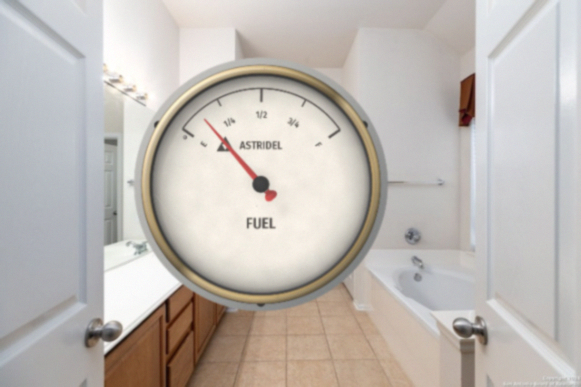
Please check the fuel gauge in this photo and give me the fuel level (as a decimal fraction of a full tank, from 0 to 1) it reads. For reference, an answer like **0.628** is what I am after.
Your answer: **0.125**
